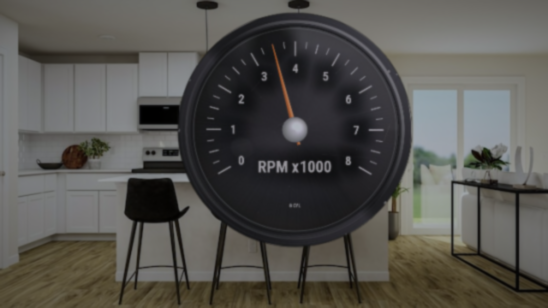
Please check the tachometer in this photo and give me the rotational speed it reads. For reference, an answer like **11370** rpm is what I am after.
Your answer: **3500** rpm
